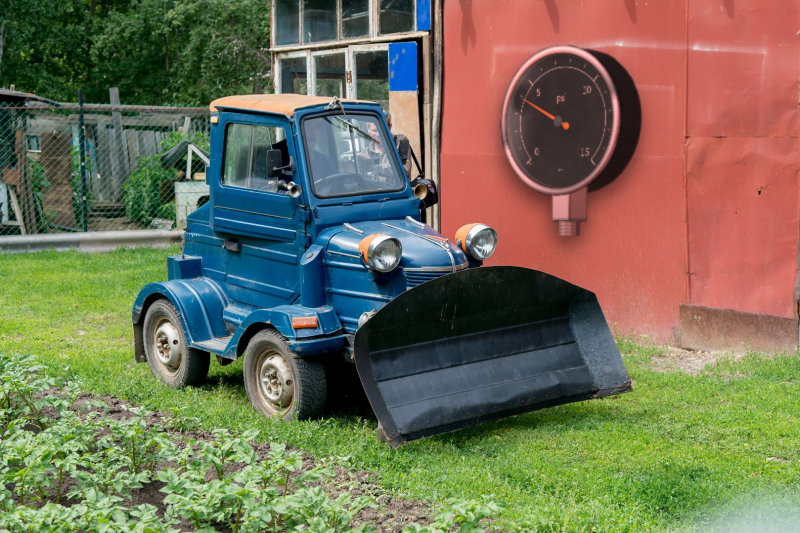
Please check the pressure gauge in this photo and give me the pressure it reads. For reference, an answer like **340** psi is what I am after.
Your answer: **4** psi
